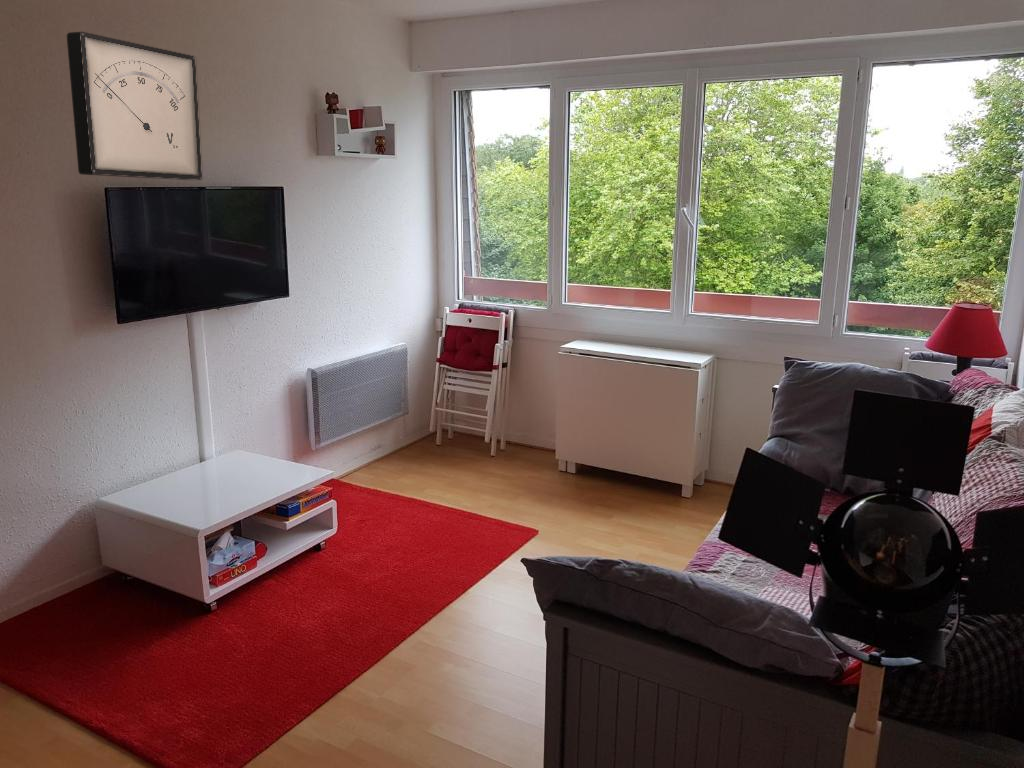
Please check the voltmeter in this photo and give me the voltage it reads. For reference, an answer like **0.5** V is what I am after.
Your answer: **5** V
